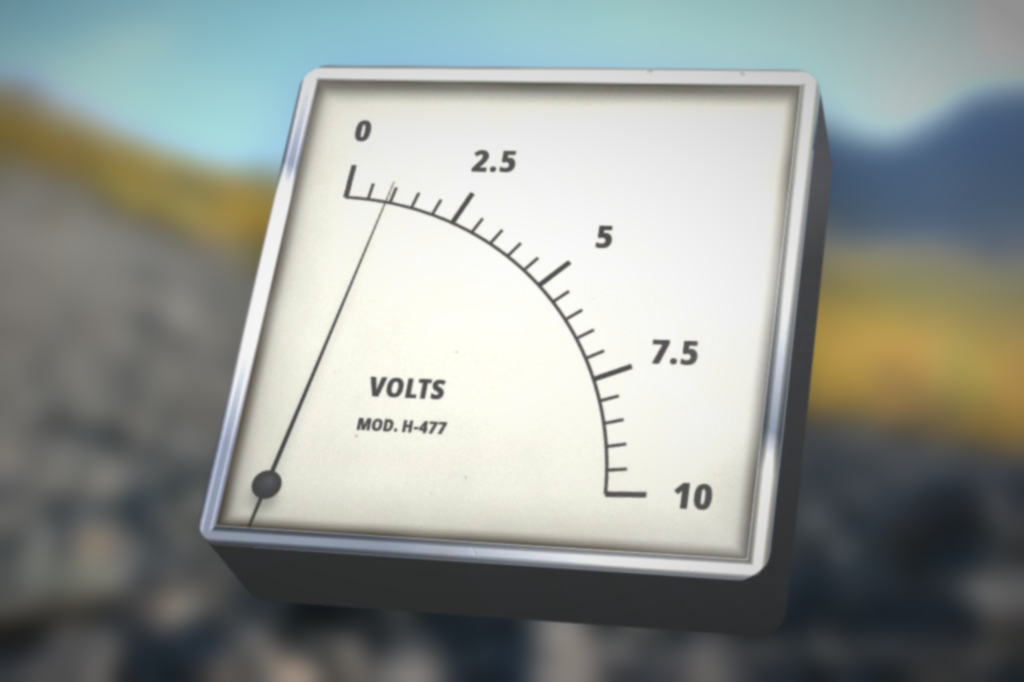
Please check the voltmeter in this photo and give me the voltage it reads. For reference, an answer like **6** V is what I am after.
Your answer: **1** V
